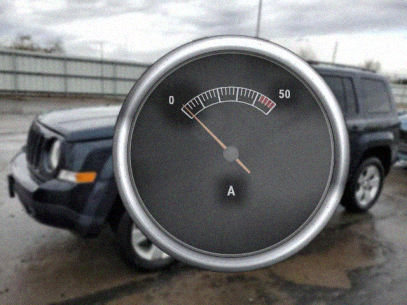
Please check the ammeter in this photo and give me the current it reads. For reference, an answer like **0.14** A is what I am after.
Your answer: **2** A
